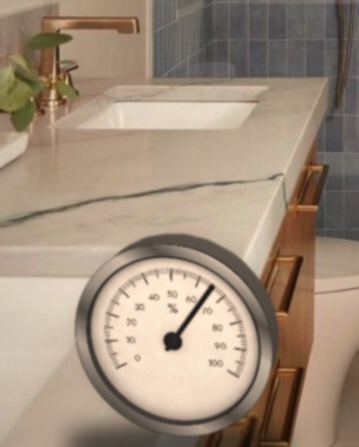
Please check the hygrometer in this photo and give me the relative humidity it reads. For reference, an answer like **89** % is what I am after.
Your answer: **65** %
